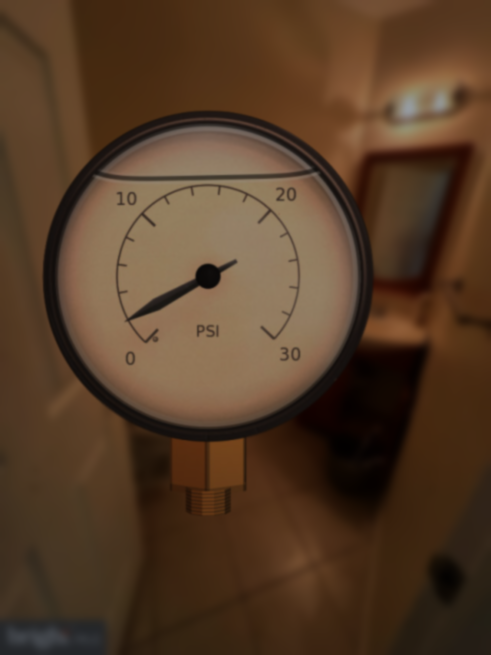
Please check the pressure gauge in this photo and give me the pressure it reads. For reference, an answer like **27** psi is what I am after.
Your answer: **2** psi
